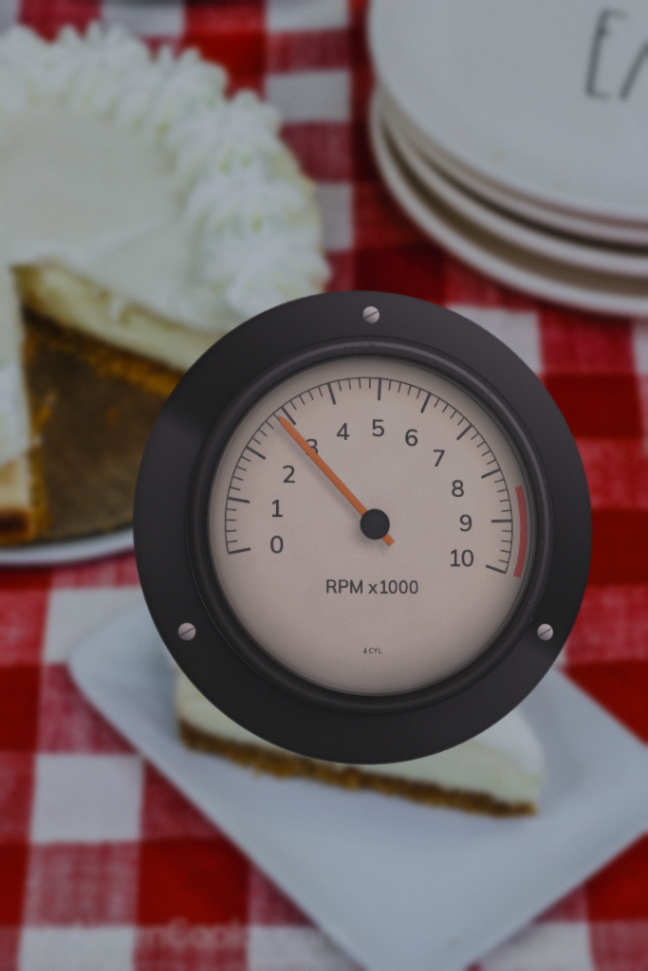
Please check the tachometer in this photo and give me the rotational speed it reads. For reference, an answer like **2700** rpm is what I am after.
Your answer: **2800** rpm
